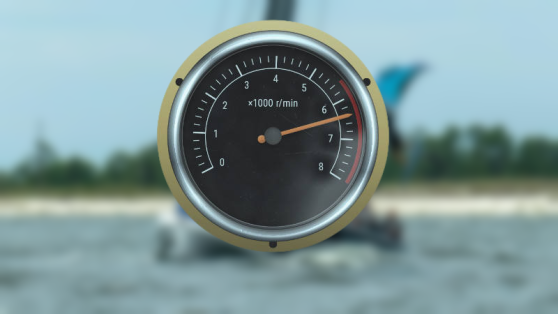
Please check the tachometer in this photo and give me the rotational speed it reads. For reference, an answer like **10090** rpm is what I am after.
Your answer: **6400** rpm
